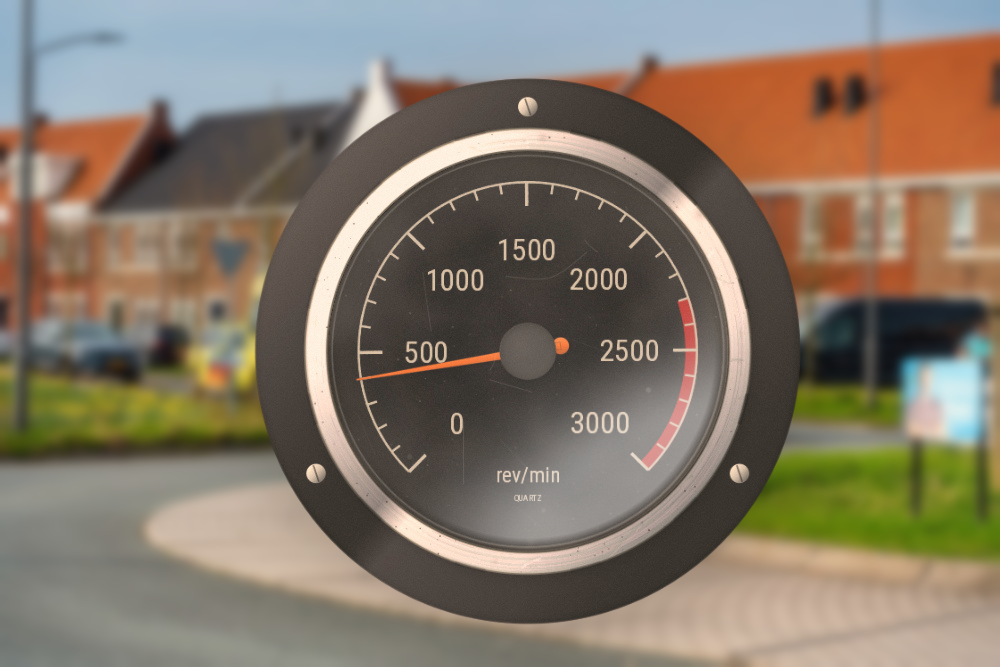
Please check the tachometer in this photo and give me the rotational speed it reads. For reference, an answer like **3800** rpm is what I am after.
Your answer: **400** rpm
